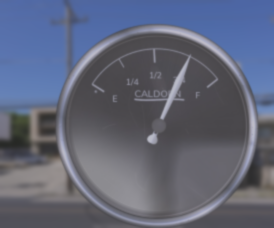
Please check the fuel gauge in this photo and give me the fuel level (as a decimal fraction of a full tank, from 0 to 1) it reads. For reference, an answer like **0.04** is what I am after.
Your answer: **0.75**
